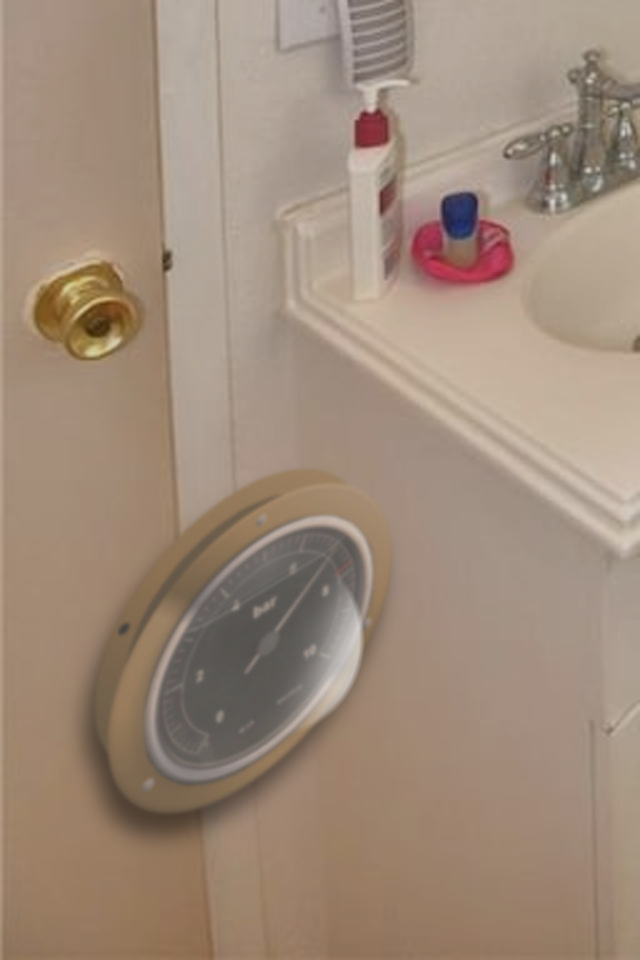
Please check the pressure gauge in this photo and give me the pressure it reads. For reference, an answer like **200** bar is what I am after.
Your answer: **7** bar
